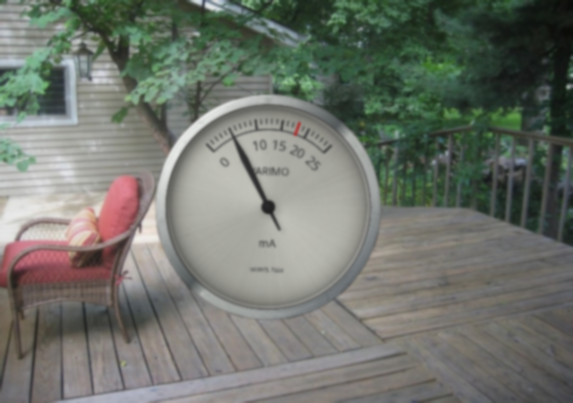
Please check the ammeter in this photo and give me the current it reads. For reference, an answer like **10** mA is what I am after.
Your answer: **5** mA
